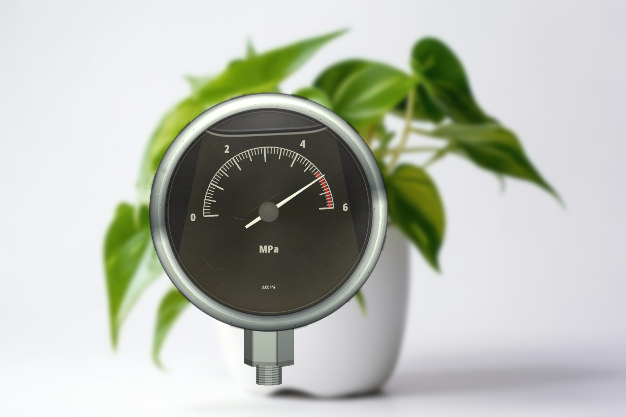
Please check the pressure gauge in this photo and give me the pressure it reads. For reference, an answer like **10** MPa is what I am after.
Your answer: **5** MPa
